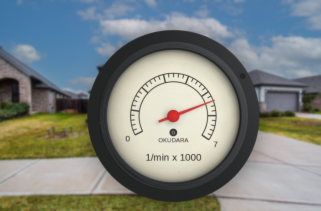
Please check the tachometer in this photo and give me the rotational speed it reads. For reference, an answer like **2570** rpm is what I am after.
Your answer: **5400** rpm
